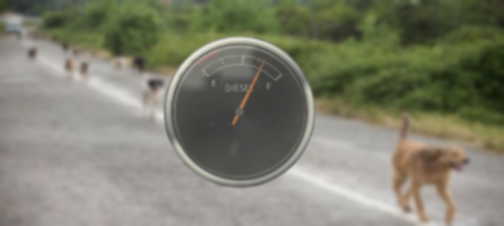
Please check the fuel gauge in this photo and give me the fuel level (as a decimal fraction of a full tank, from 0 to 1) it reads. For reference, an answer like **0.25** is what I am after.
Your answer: **0.75**
